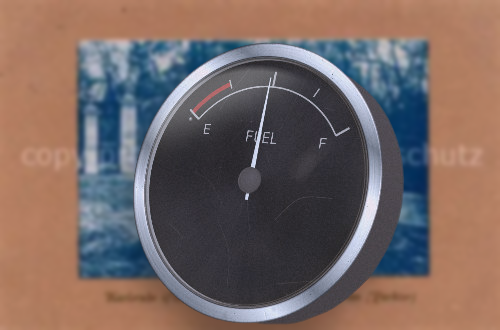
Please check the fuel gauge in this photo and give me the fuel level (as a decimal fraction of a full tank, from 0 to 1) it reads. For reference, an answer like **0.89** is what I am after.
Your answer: **0.5**
